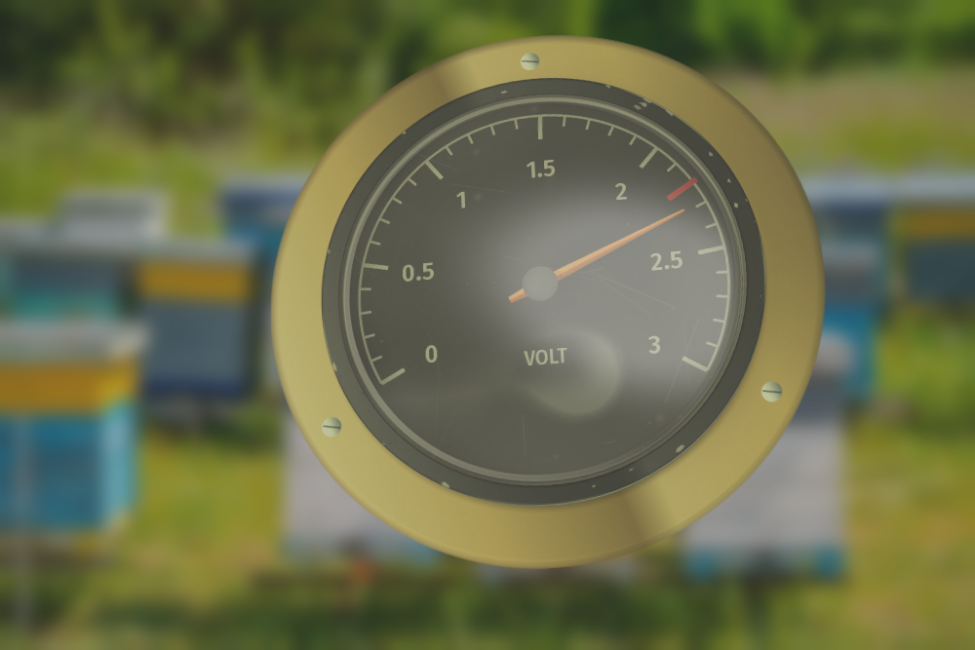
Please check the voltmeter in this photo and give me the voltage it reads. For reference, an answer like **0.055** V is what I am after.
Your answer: **2.3** V
